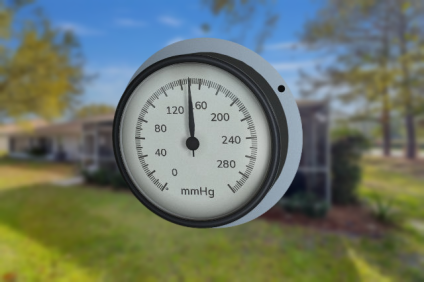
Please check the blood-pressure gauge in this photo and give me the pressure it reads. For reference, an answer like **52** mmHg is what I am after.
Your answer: **150** mmHg
